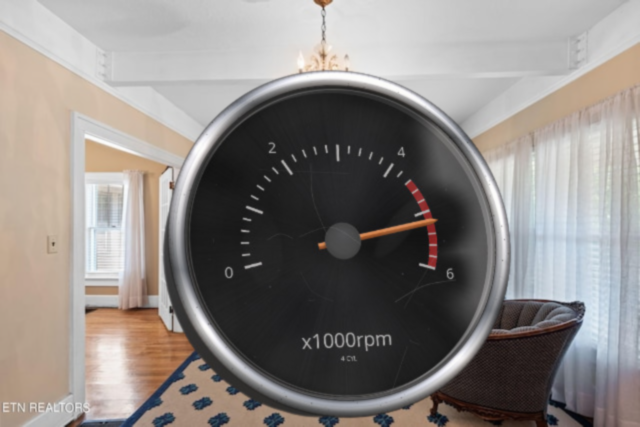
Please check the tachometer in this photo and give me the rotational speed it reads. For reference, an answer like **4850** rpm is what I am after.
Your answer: **5200** rpm
